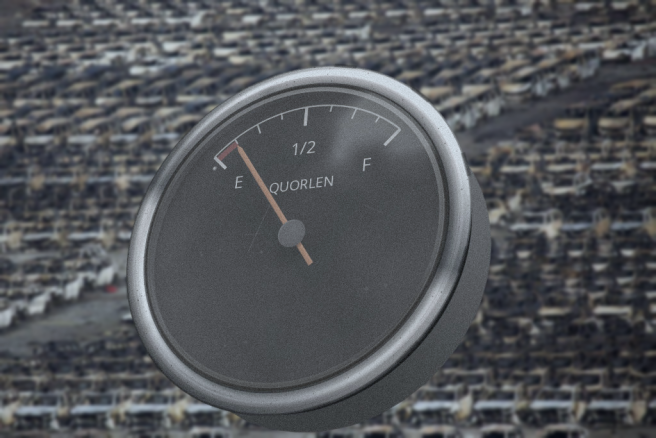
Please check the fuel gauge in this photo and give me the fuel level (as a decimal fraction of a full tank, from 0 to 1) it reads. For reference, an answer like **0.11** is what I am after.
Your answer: **0.125**
